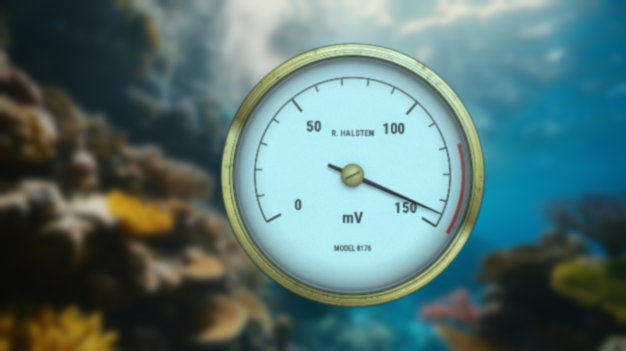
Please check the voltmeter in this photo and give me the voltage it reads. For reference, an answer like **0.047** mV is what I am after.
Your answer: **145** mV
